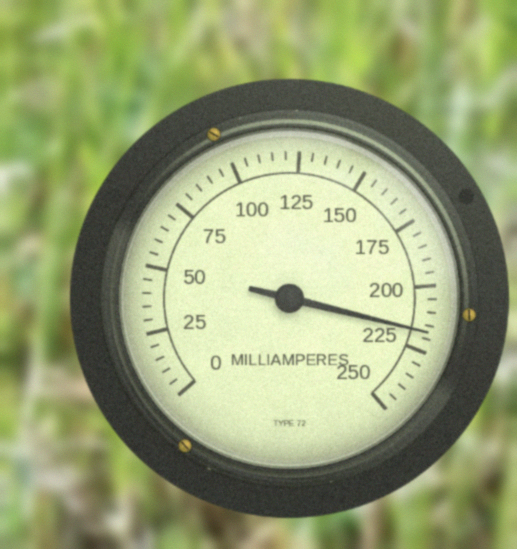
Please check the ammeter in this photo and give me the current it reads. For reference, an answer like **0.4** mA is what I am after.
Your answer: **217.5** mA
